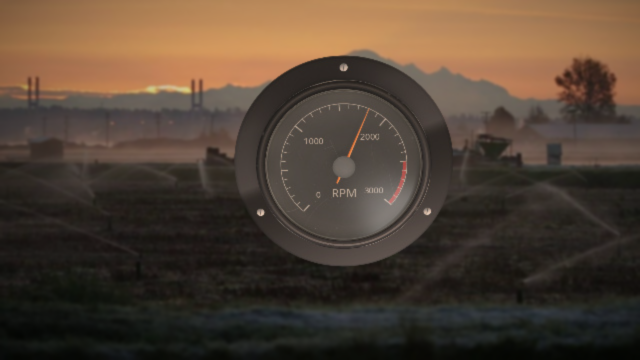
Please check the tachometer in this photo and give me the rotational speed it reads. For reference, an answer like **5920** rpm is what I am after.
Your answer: **1800** rpm
